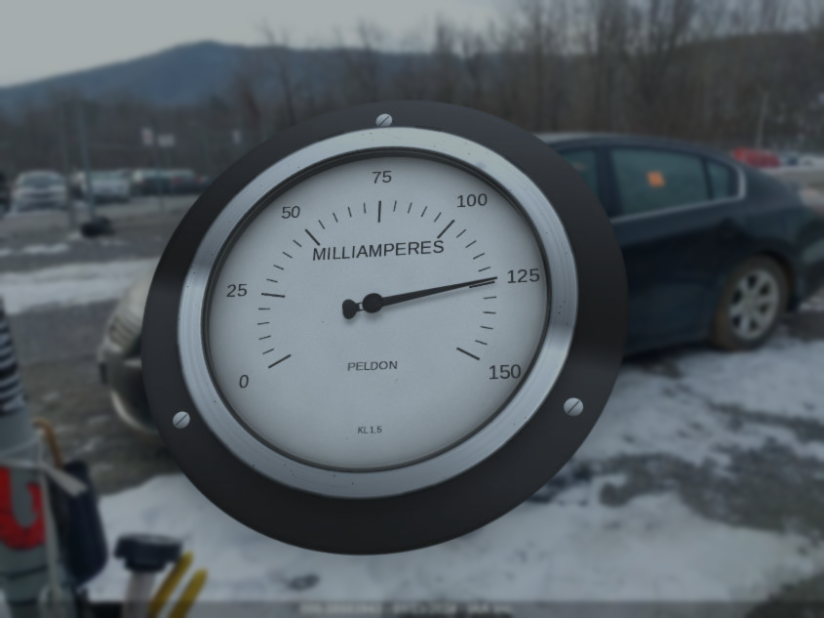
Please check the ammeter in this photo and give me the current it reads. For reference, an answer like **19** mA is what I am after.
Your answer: **125** mA
